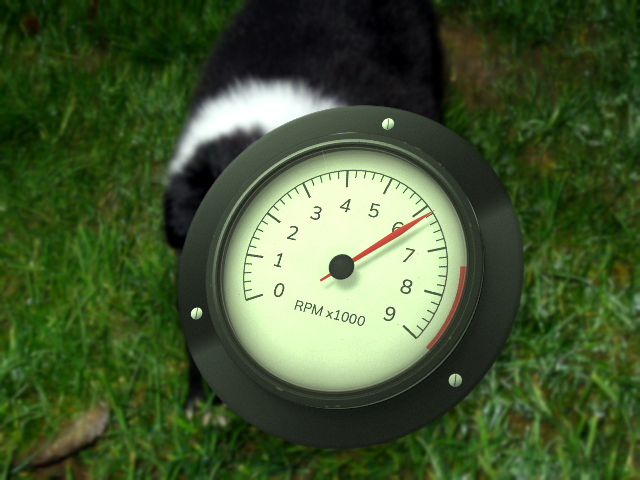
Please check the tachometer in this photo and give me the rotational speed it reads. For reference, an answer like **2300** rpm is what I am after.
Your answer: **6200** rpm
